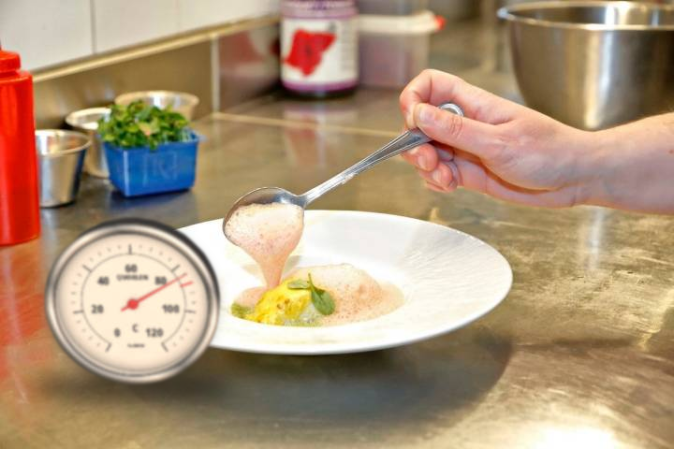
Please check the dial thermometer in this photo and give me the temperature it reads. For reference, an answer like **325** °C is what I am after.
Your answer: **84** °C
